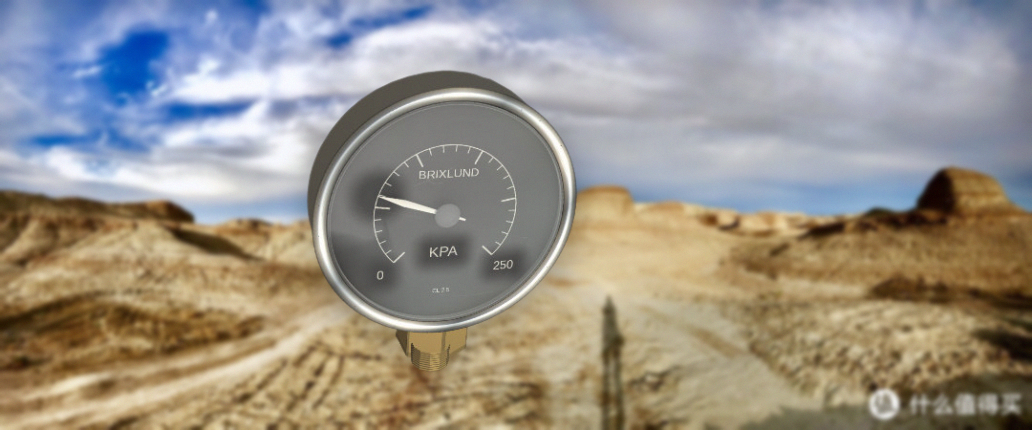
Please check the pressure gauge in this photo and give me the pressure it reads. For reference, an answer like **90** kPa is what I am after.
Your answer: **60** kPa
